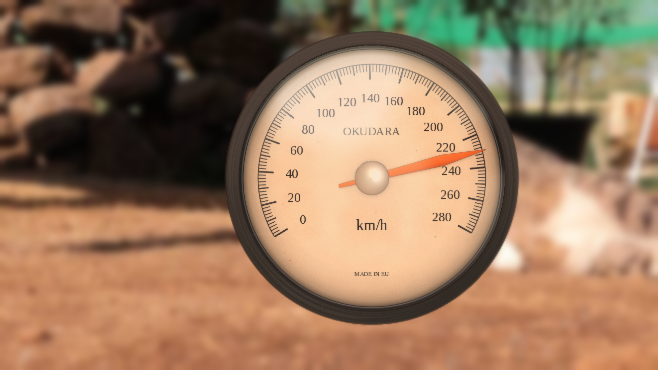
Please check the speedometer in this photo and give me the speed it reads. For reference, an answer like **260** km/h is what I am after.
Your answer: **230** km/h
